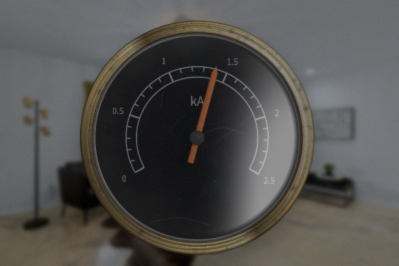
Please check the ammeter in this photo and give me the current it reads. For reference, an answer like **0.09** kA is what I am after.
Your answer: **1.4** kA
